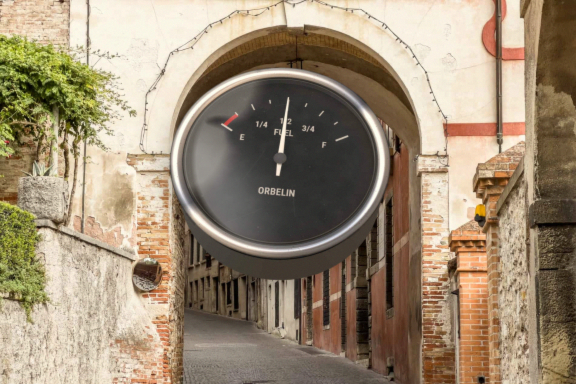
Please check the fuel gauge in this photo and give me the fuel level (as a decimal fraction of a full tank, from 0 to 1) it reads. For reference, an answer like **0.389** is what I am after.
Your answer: **0.5**
